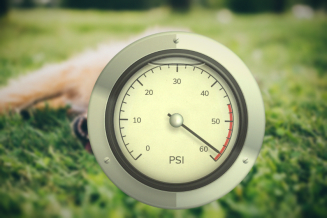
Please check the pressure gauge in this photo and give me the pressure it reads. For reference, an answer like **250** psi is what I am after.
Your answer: **58** psi
